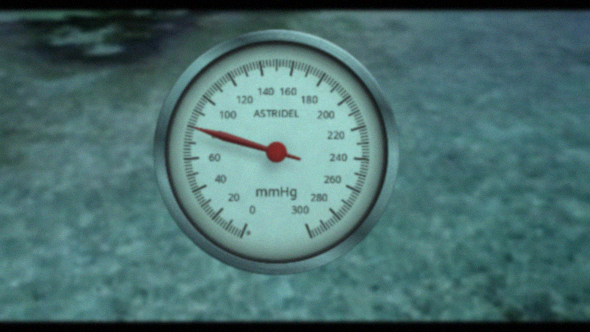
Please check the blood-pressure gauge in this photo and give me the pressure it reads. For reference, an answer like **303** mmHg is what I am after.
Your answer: **80** mmHg
